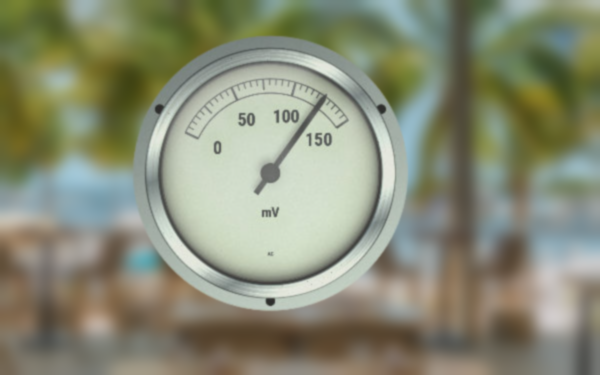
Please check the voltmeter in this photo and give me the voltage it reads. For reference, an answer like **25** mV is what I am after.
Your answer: **125** mV
